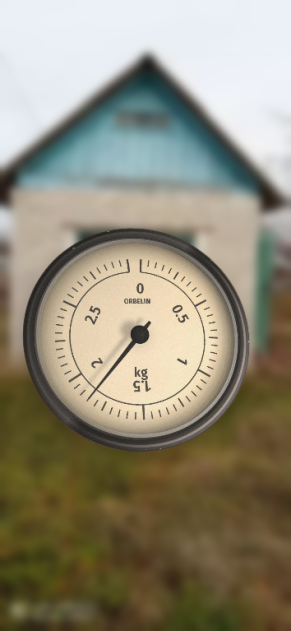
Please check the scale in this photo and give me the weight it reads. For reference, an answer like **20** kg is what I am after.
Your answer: **1.85** kg
